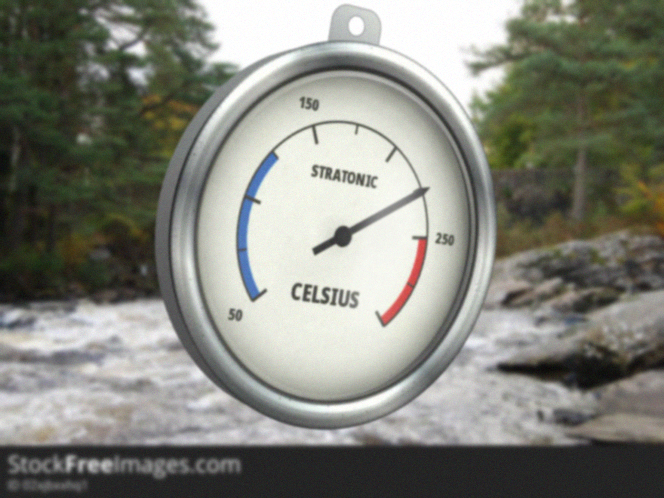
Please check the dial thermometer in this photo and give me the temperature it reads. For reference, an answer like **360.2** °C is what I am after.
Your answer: **225** °C
